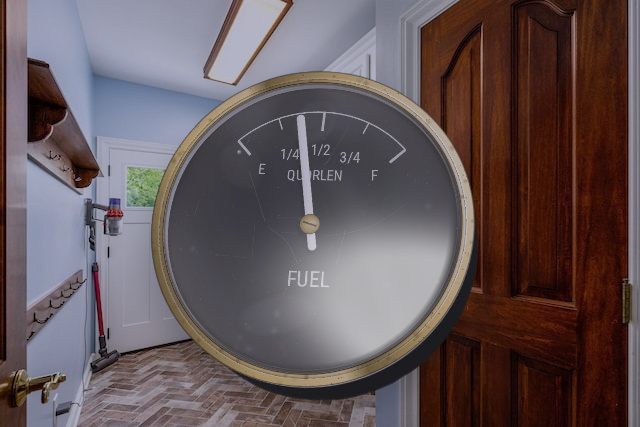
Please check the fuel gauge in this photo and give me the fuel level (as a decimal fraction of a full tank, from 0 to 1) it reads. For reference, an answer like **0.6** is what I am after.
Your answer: **0.375**
